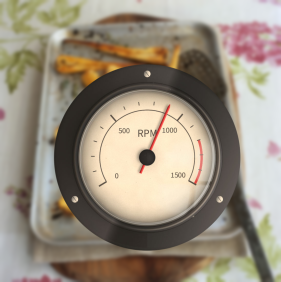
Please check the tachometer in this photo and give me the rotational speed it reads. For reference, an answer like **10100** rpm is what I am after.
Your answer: **900** rpm
